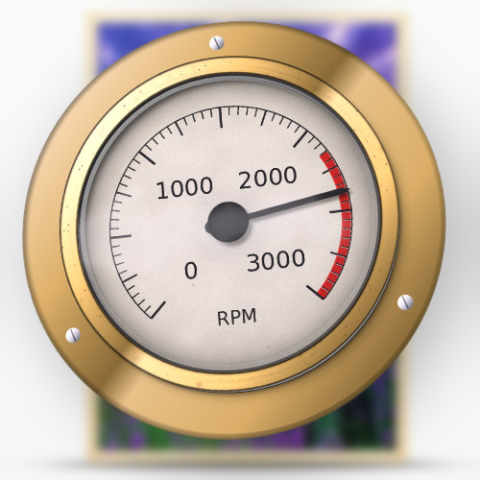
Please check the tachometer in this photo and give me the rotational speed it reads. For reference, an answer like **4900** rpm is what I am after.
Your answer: **2400** rpm
